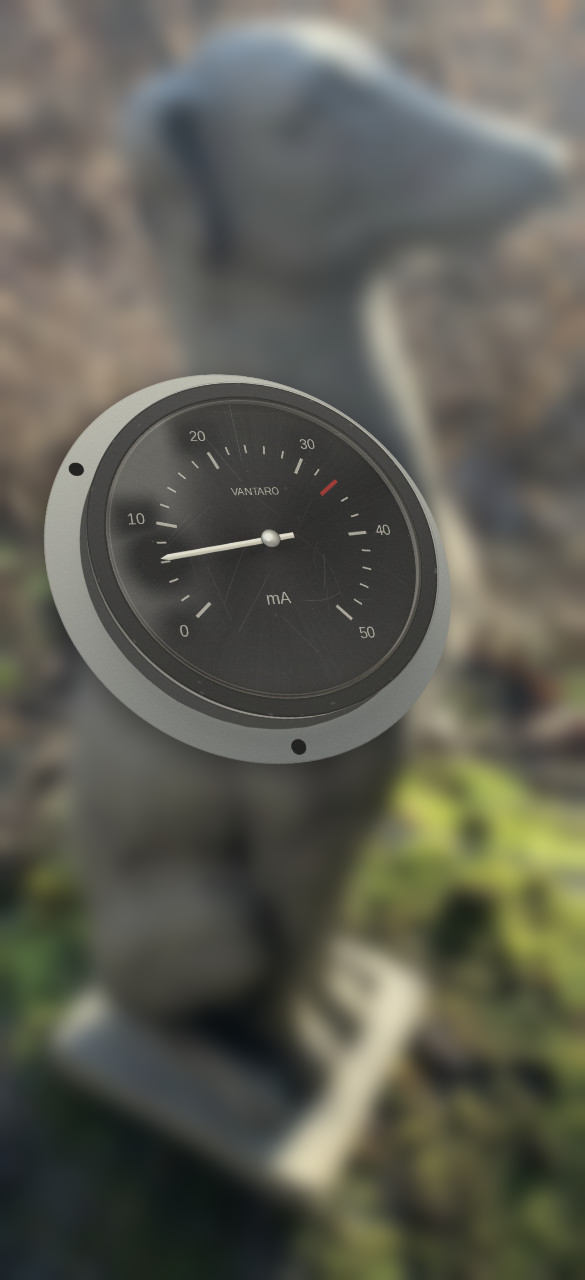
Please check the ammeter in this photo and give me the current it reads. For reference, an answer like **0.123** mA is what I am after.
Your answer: **6** mA
